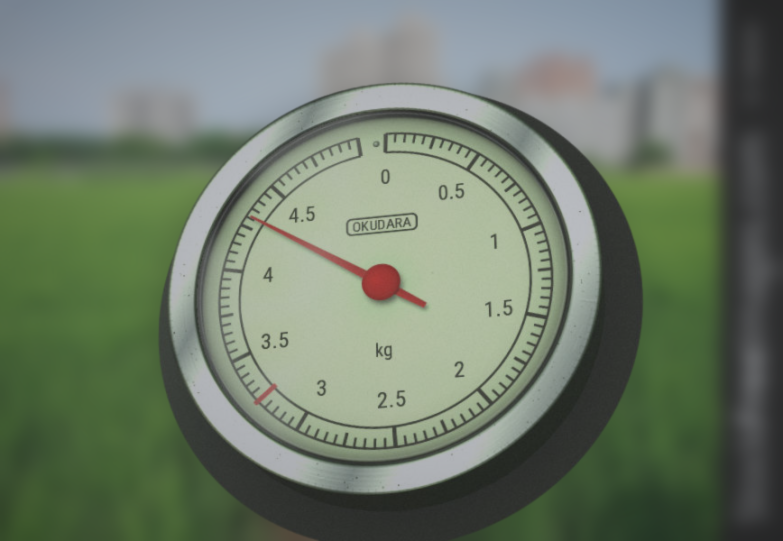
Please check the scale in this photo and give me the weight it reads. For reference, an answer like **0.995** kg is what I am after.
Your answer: **4.3** kg
